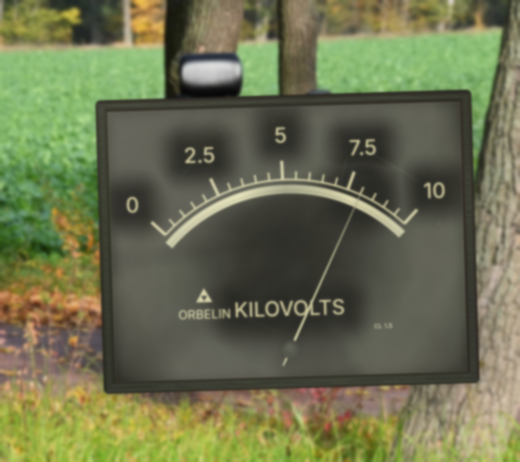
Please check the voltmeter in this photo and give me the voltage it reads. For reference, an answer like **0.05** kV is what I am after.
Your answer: **8** kV
